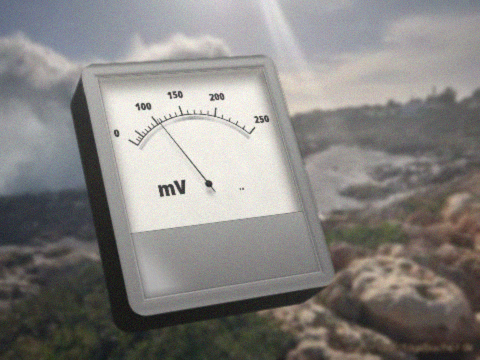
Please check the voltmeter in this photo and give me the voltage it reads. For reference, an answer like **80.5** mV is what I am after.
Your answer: **100** mV
